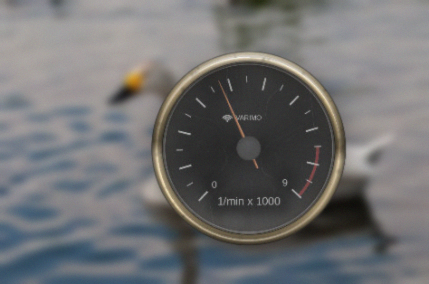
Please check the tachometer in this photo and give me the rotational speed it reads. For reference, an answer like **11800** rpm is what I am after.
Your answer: **3750** rpm
